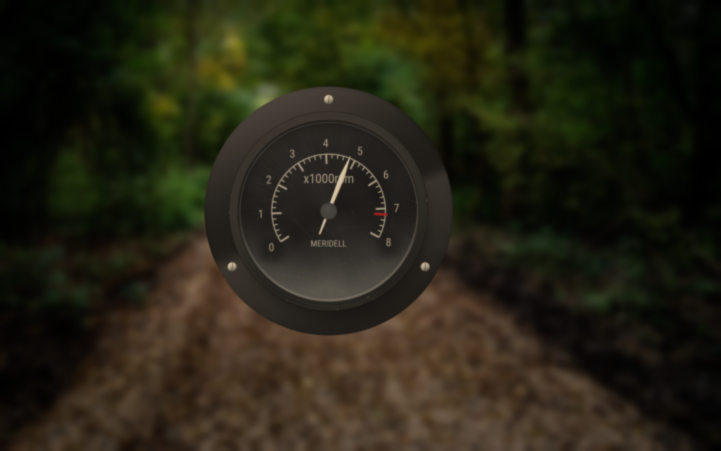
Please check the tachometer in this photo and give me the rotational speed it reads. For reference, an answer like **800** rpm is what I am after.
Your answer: **4800** rpm
